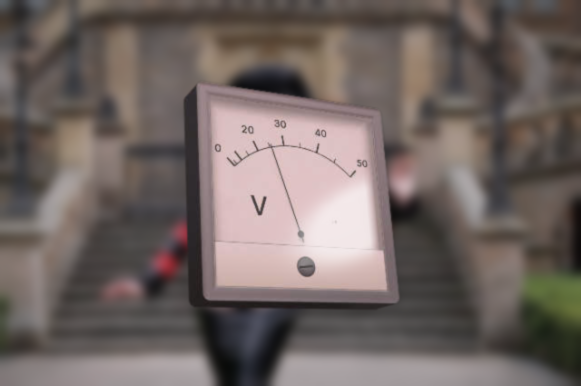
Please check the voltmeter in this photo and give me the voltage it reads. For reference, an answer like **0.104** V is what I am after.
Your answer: **25** V
